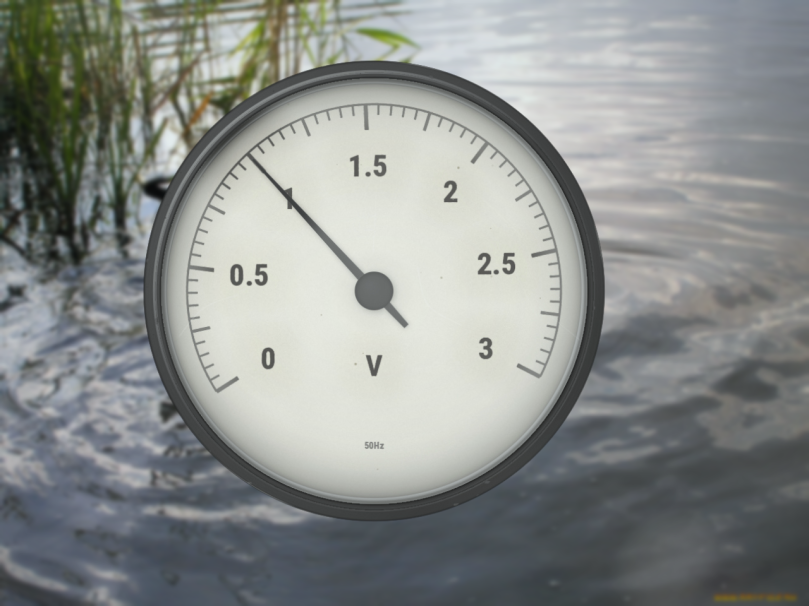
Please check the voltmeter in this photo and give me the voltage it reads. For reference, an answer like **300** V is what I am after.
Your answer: **1** V
